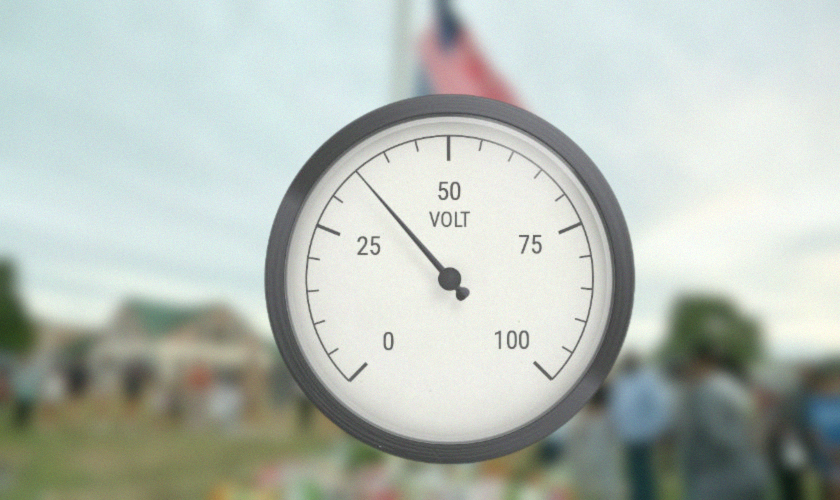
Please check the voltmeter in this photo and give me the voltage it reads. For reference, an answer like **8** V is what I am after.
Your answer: **35** V
